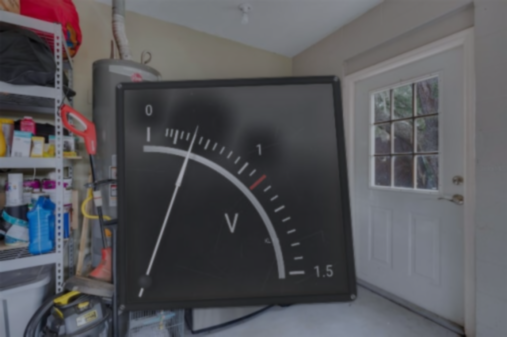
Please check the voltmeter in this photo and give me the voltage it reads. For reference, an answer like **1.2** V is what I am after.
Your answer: **0.65** V
